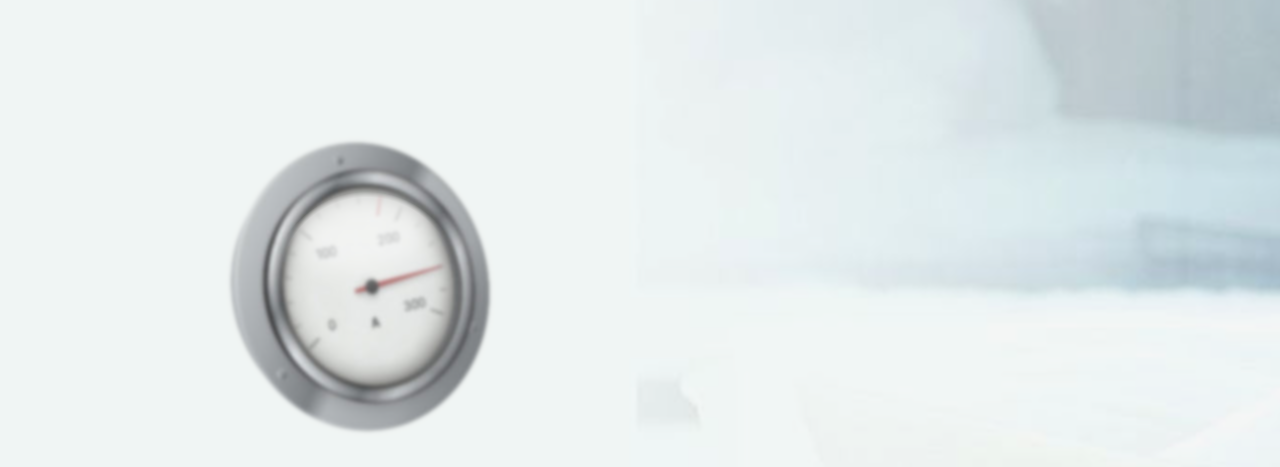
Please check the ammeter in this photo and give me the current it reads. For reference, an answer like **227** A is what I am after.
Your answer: **260** A
